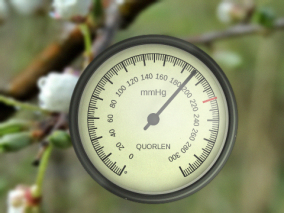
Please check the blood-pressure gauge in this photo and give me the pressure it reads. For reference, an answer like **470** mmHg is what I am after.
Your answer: **190** mmHg
